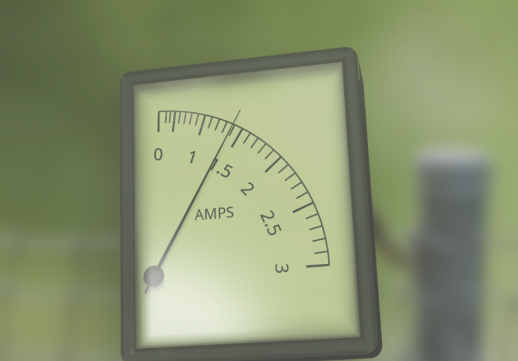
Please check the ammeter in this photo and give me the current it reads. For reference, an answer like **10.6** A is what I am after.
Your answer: **1.4** A
